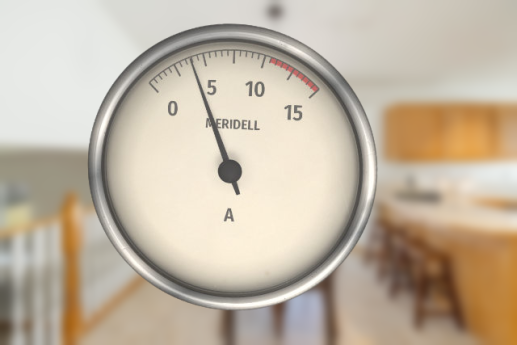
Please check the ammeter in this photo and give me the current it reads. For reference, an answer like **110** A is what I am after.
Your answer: **4** A
